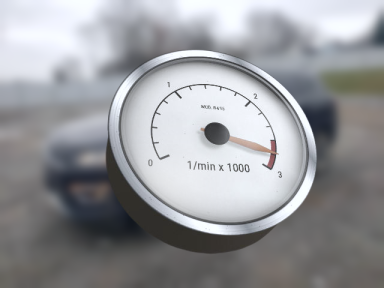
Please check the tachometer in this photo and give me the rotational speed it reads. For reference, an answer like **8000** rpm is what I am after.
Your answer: **2800** rpm
